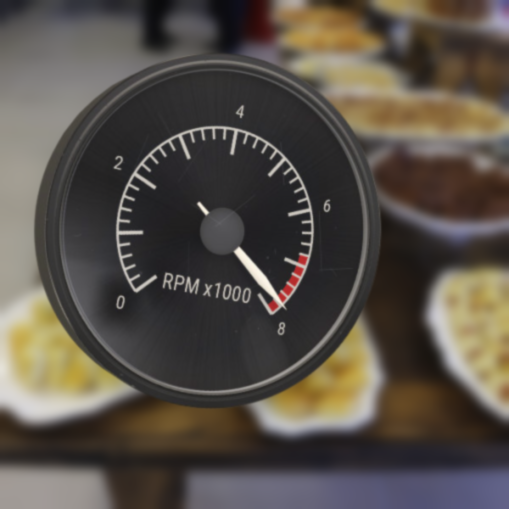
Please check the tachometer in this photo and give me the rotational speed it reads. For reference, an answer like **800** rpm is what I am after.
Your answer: **7800** rpm
